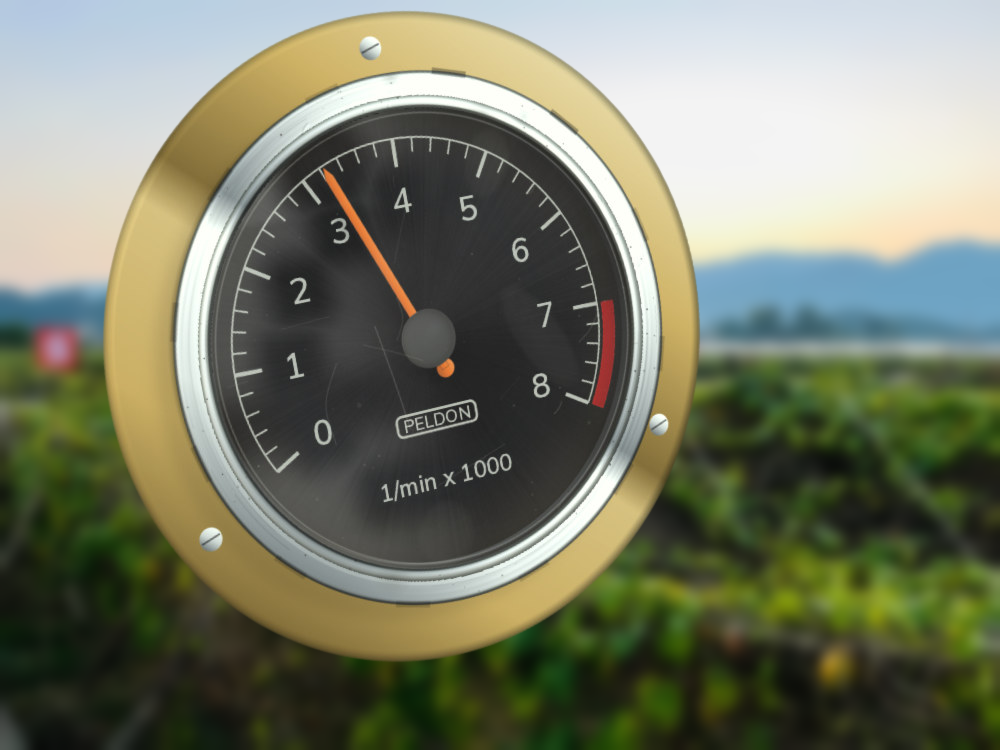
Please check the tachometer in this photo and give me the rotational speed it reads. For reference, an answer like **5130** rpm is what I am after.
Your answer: **3200** rpm
